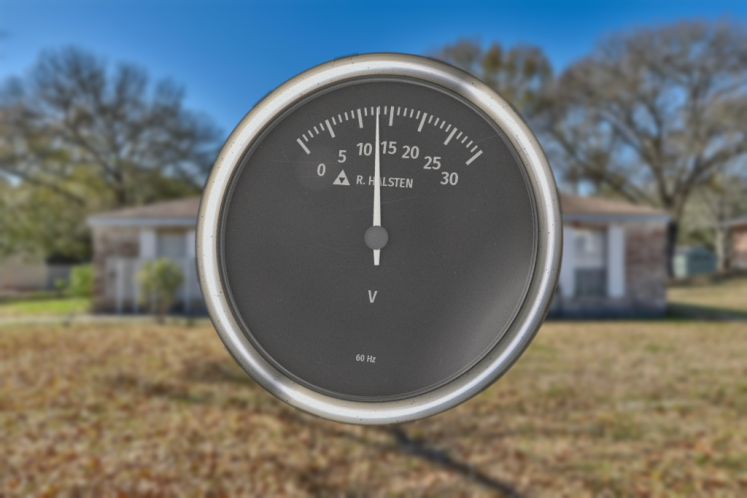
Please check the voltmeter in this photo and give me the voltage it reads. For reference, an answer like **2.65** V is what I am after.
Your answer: **13** V
